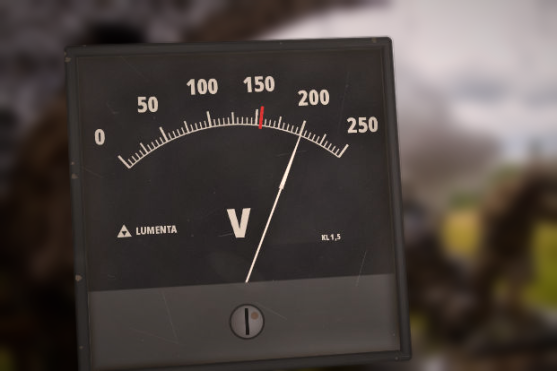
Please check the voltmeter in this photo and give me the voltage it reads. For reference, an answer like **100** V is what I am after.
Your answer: **200** V
